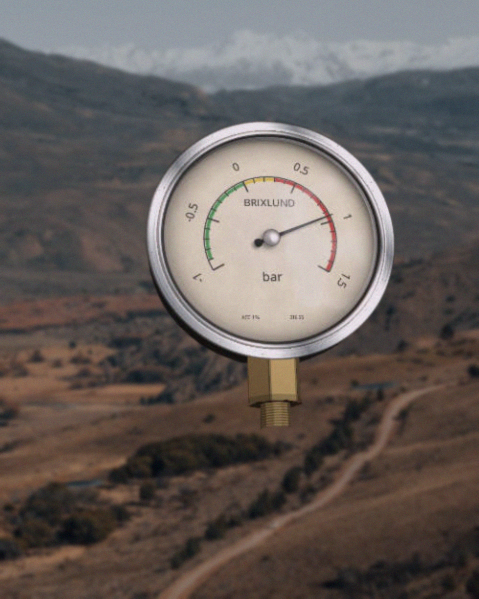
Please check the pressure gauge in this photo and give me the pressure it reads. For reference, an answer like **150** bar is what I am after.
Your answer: **0.95** bar
